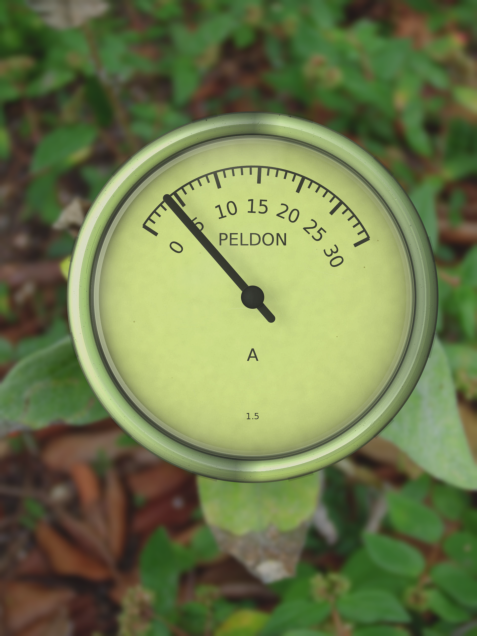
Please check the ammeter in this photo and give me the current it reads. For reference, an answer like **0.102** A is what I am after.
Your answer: **4** A
